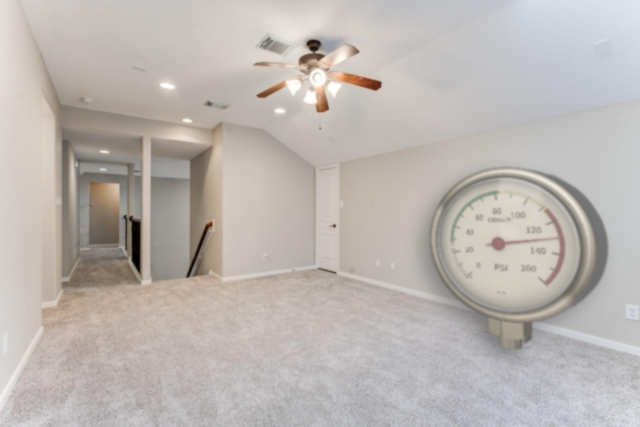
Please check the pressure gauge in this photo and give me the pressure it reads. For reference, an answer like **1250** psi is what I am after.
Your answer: **130** psi
